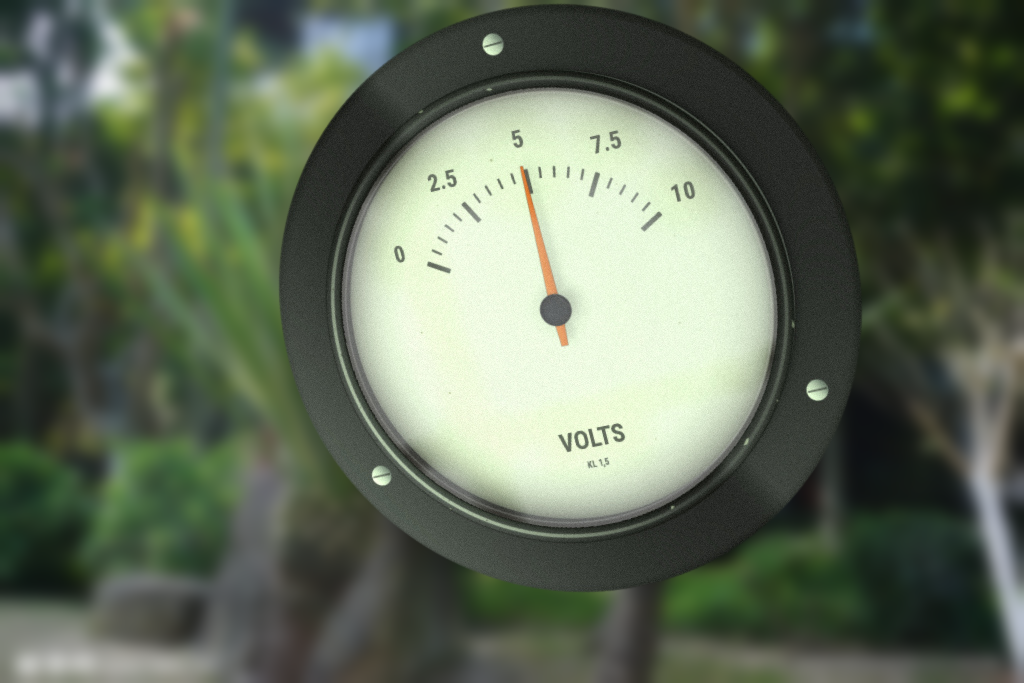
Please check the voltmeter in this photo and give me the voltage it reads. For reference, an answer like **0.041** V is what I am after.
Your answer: **5** V
